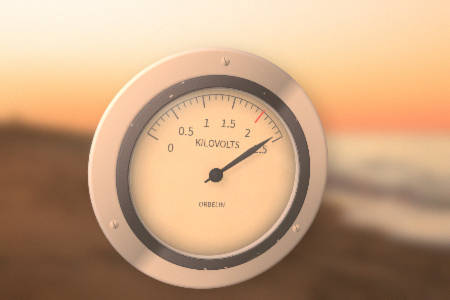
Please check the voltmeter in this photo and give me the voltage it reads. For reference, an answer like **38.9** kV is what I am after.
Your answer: **2.4** kV
